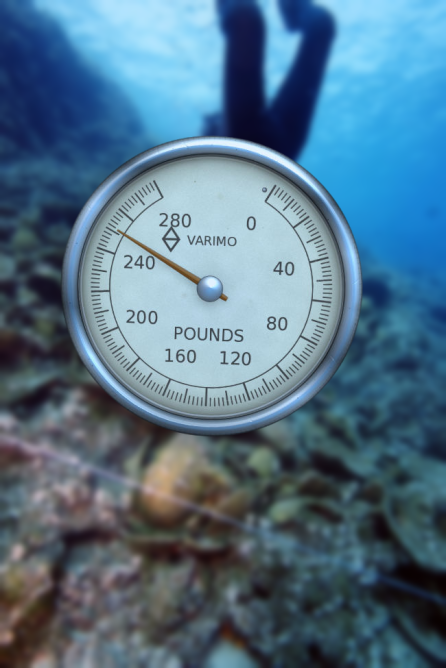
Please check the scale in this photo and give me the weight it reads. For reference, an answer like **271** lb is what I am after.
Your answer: **252** lb
